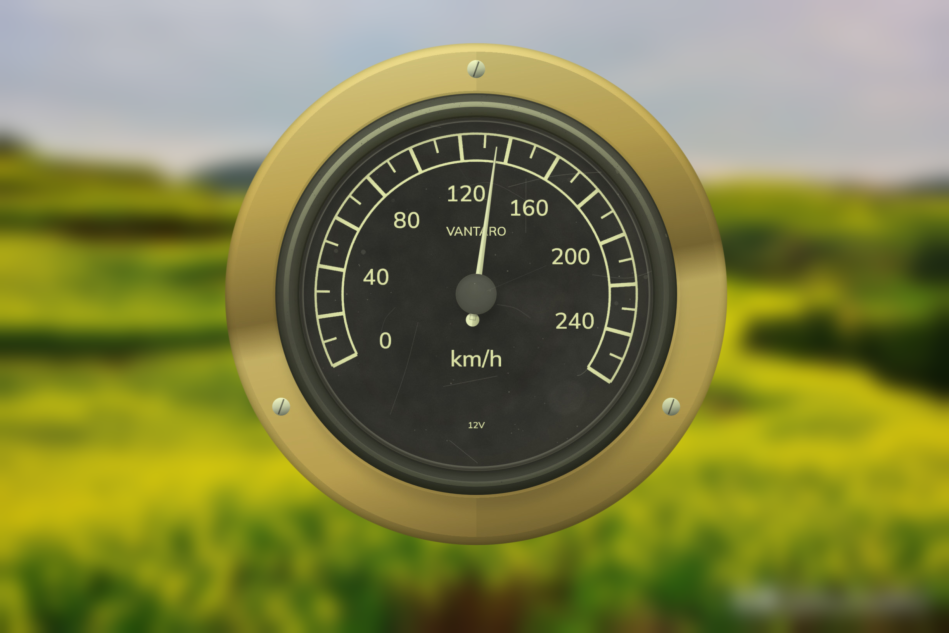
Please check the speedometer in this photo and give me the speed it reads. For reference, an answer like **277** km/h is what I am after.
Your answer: **135** km/h
